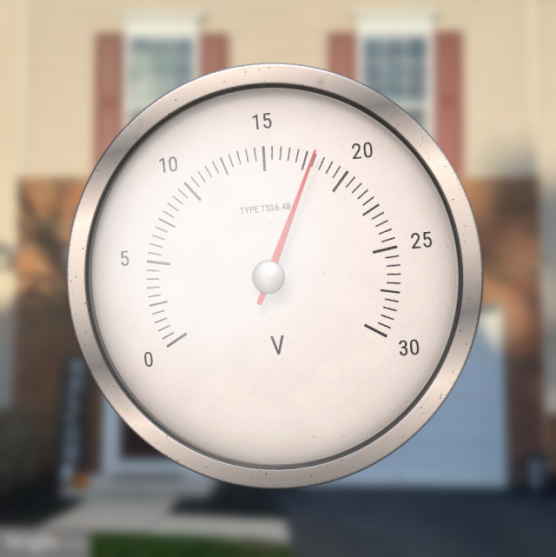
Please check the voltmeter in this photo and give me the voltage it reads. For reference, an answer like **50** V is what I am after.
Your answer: **18** V
